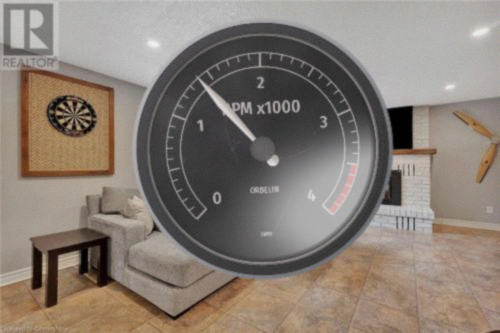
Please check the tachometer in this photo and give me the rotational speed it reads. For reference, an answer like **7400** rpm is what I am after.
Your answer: **1400** rpm
